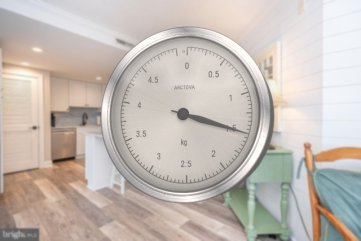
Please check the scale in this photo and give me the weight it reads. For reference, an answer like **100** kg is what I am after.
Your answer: **1.5** kg
